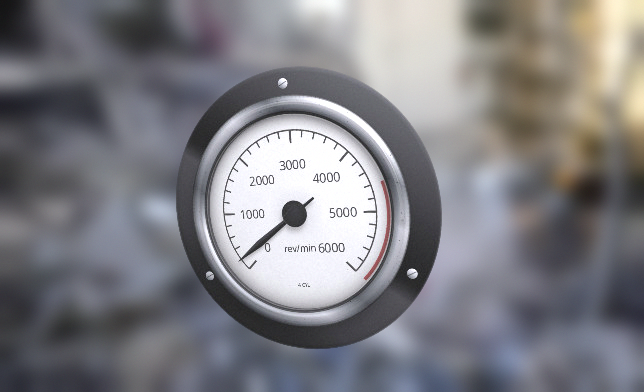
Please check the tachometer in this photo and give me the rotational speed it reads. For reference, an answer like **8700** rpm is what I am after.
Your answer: **200** rpm
